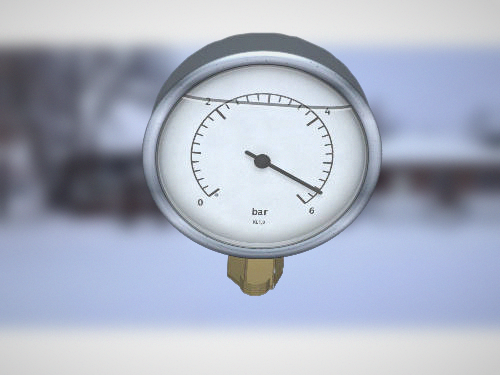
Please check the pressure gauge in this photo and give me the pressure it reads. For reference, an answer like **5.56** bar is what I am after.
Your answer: **5.6** bar
